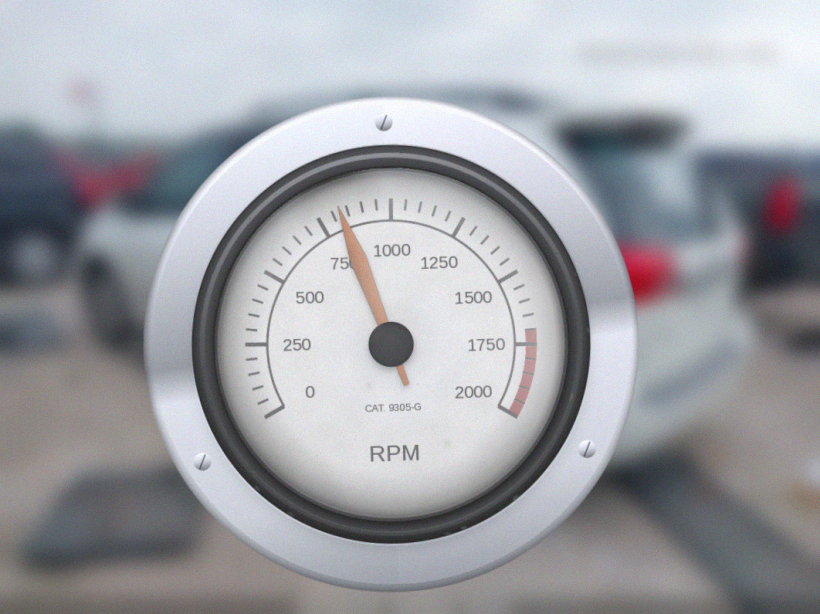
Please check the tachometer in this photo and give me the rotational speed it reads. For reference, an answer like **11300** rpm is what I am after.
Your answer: **825** rpm
